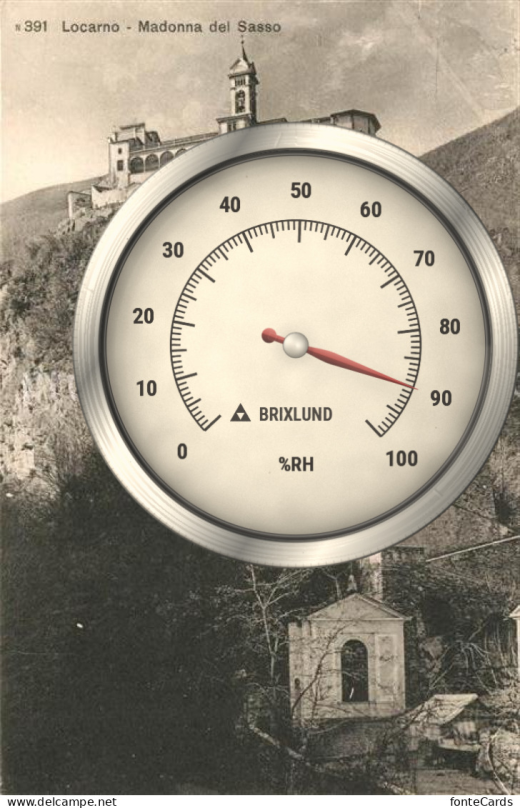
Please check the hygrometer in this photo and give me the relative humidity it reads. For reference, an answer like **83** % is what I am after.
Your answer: **90** %
